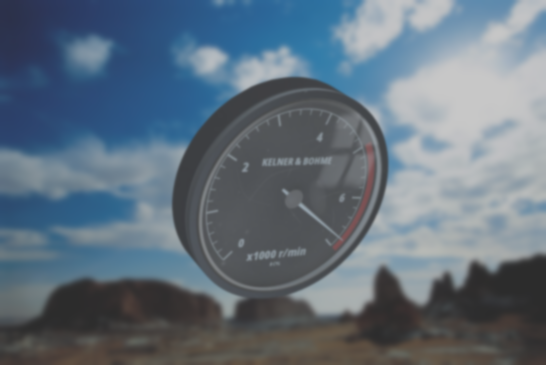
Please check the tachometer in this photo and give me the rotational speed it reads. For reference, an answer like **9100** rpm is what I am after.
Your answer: **6800** rpm
